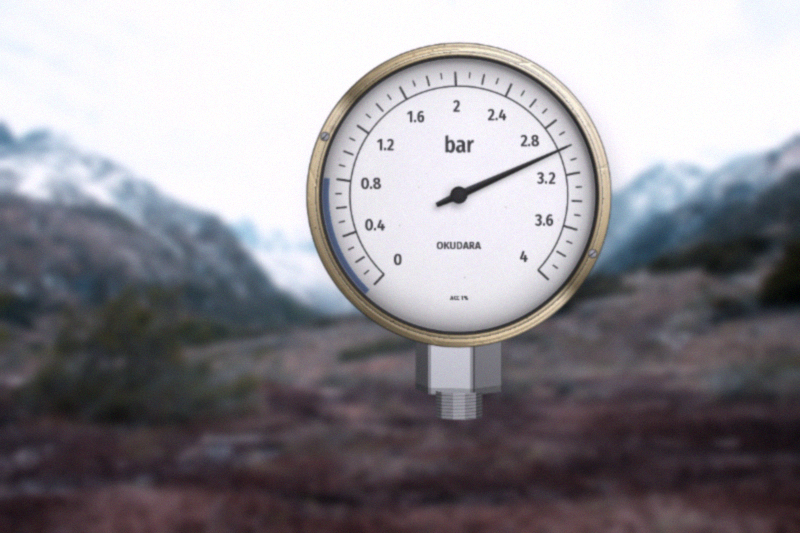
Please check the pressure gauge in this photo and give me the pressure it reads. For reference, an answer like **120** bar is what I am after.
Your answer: **3** bar
